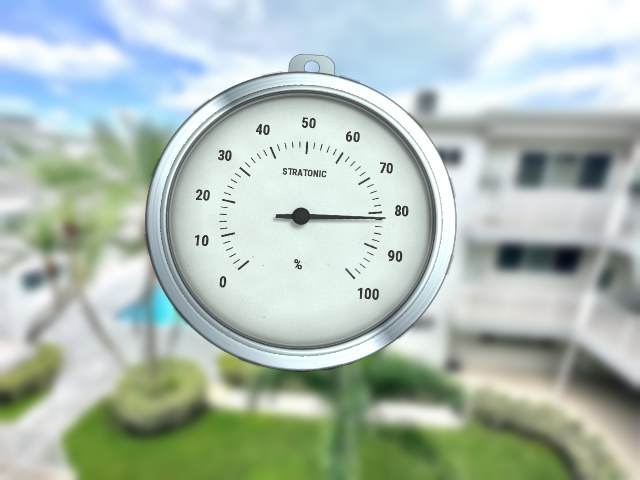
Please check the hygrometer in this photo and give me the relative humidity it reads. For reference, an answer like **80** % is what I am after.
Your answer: **82** %
